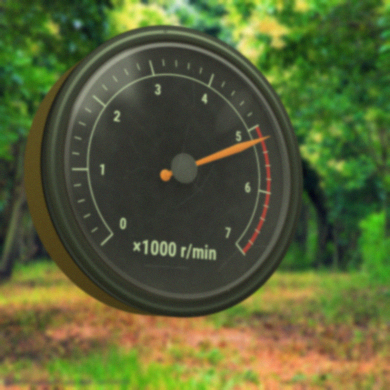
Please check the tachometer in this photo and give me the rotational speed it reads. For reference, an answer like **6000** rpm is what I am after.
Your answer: **5200** rpm
